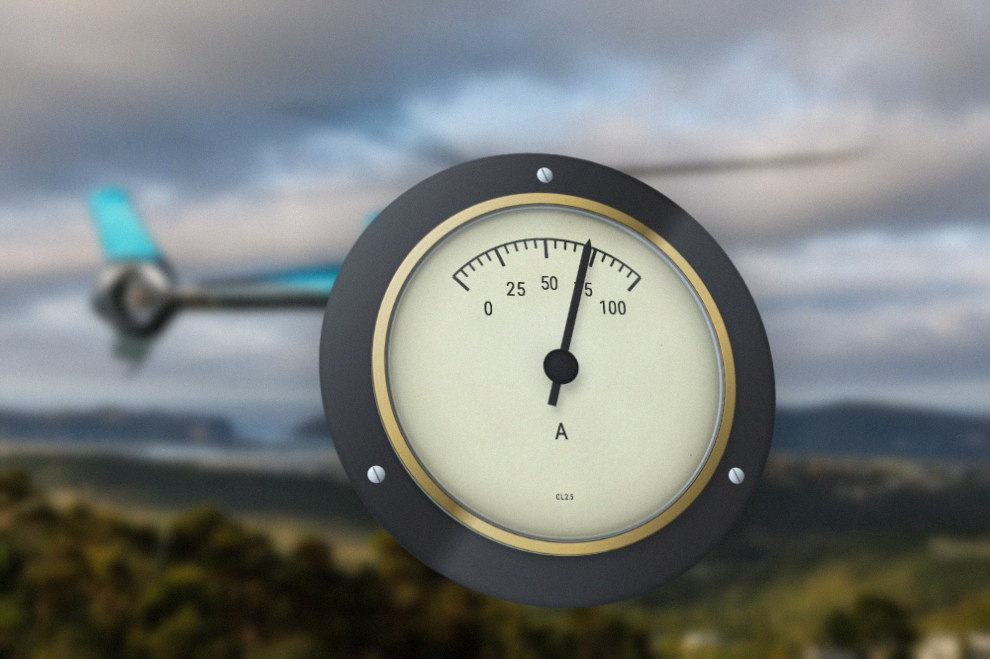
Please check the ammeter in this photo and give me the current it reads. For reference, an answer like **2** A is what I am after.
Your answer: **70** A
